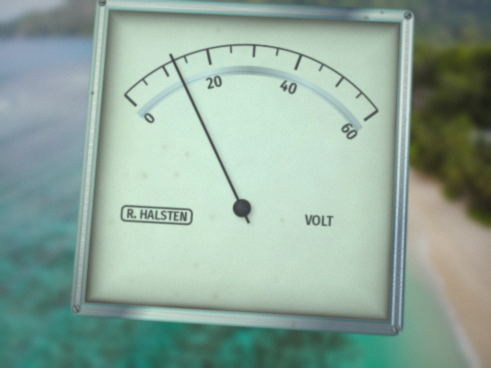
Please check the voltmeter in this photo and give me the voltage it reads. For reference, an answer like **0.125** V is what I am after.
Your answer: **12.5** V
